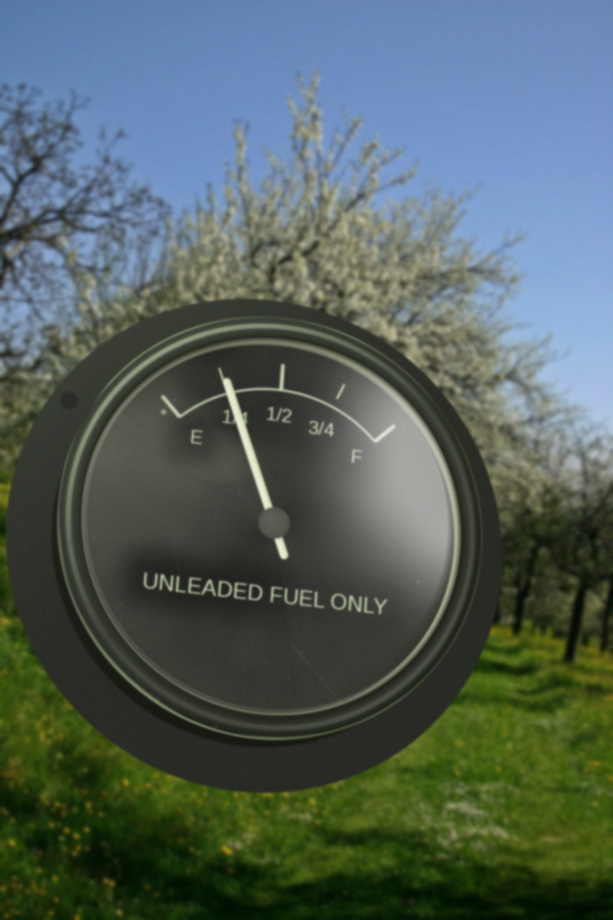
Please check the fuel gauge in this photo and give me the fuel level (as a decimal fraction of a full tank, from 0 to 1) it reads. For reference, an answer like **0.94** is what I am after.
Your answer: **0.25**
